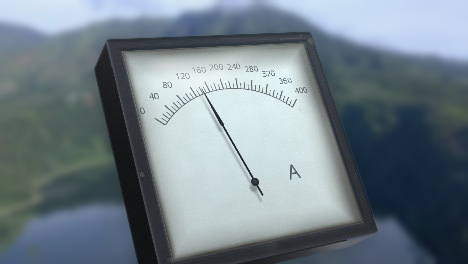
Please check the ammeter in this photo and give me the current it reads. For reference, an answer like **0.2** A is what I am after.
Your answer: **140** A
